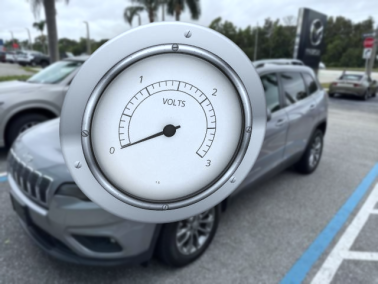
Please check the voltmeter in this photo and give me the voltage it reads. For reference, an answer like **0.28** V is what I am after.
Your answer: **0** V
